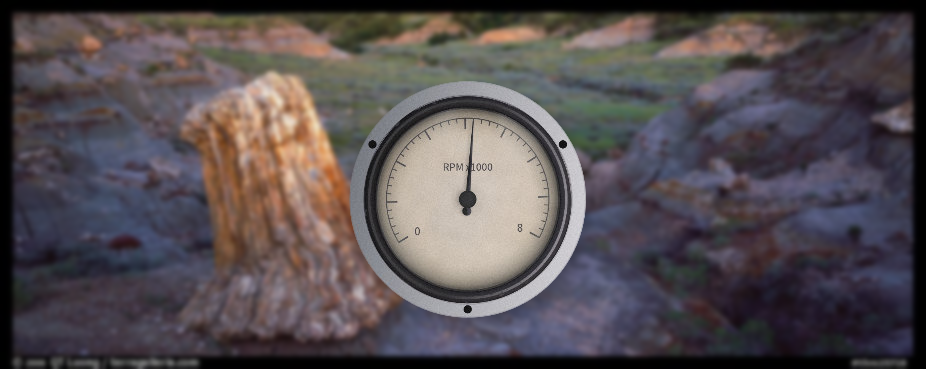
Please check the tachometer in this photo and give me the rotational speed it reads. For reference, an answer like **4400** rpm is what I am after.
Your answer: **4200** rpm
